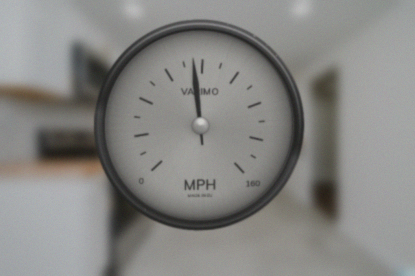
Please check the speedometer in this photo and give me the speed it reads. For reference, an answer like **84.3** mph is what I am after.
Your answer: **75** mph
